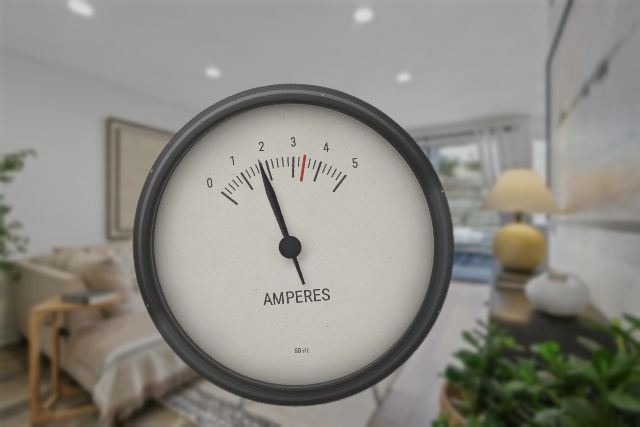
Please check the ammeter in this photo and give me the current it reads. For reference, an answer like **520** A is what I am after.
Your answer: **1.8** A
